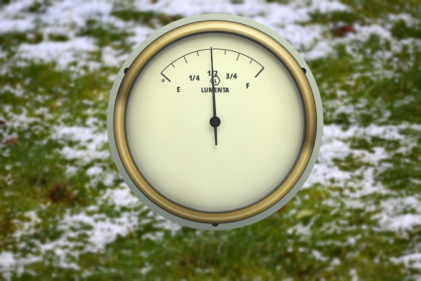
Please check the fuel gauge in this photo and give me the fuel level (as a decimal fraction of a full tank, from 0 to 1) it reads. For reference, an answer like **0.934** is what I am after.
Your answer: **0.5**
